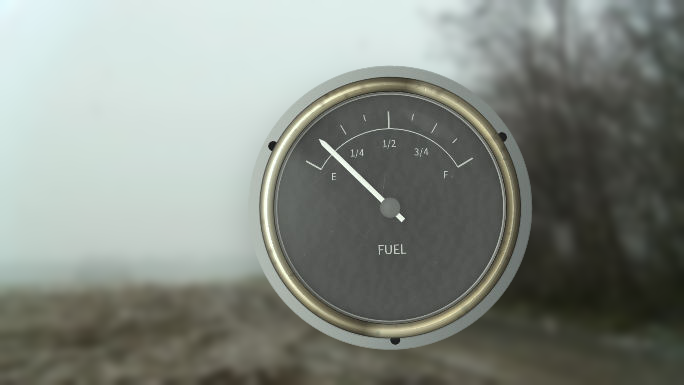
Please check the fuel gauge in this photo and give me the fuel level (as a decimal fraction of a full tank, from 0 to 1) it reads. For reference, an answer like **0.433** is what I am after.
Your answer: **0.125**
